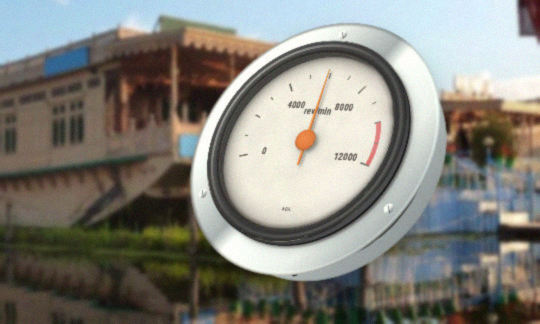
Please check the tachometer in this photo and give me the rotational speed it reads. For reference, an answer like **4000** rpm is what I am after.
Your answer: **6000** rpm
